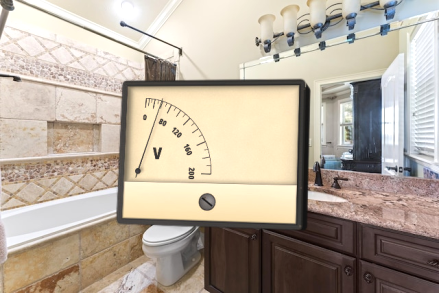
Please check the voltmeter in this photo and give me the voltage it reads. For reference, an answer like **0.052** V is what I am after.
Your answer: **60** V
